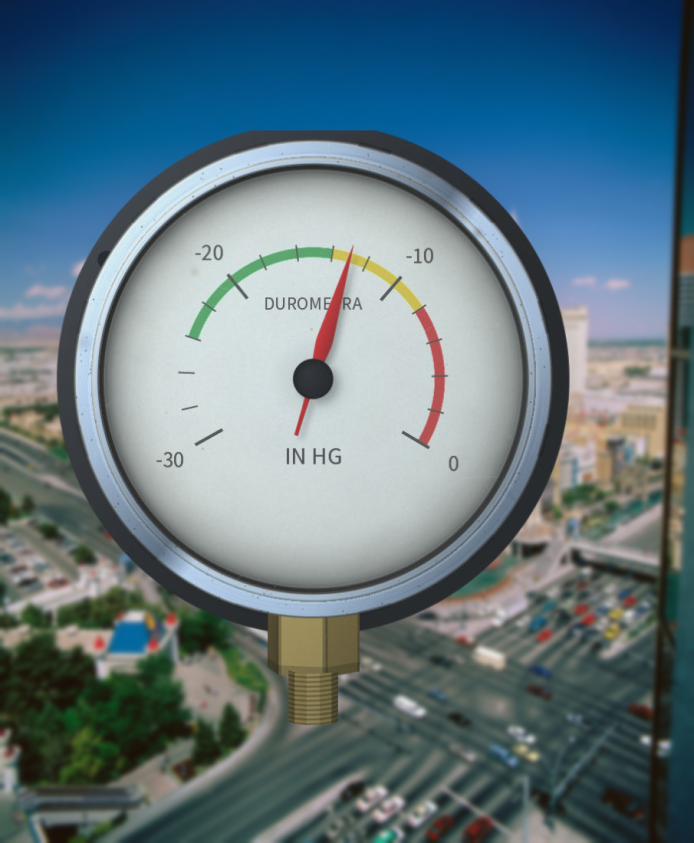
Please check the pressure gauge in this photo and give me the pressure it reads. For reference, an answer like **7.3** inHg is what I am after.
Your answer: **-13** inHg
